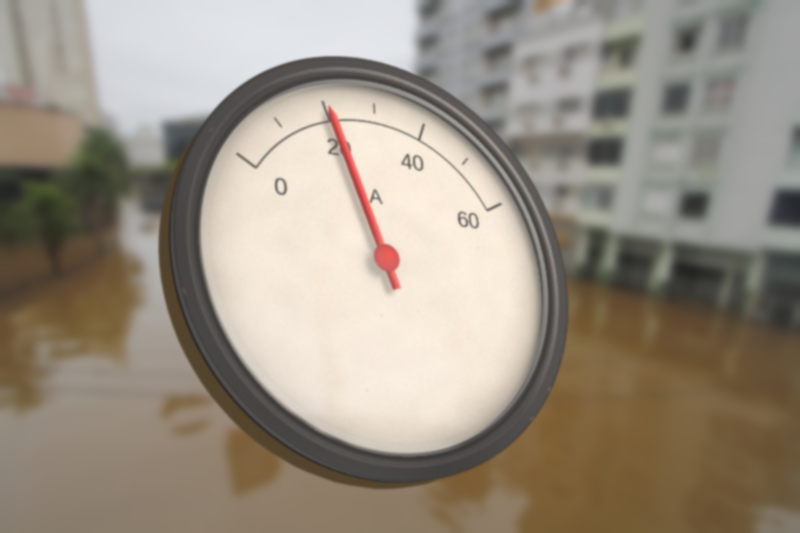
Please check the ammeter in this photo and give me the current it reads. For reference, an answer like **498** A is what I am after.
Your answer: **20** A
